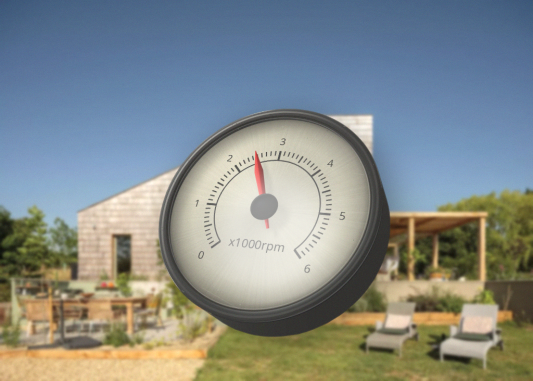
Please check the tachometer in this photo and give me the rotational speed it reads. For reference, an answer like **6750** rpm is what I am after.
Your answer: **2500** rpm
